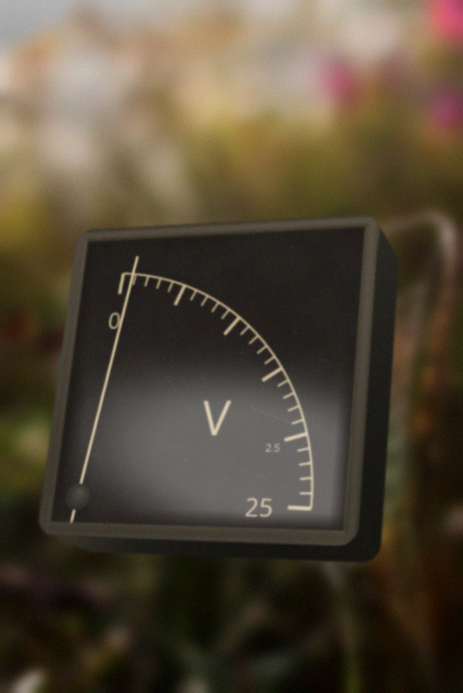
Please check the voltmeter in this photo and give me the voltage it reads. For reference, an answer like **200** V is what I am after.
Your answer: **1** V
